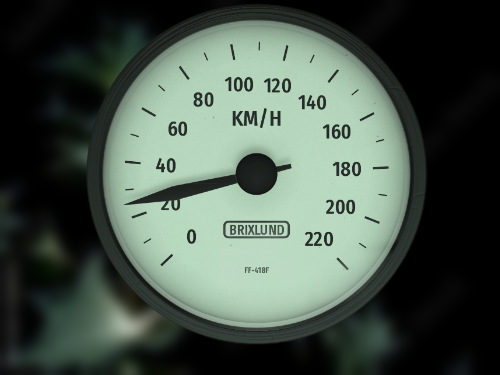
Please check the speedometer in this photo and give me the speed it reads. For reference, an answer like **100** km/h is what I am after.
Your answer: **25** km/h
